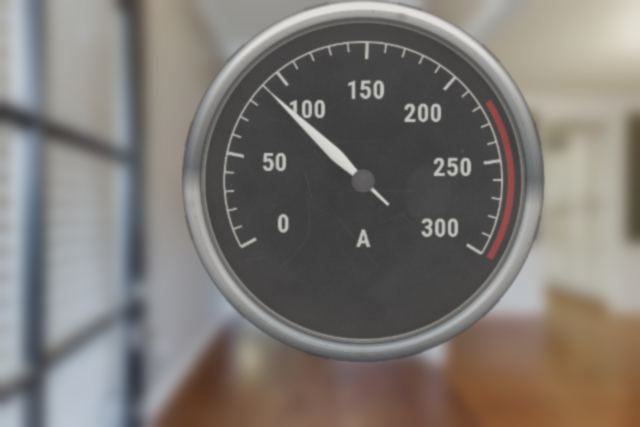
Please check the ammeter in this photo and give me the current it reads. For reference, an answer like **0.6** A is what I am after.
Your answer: **90** A
